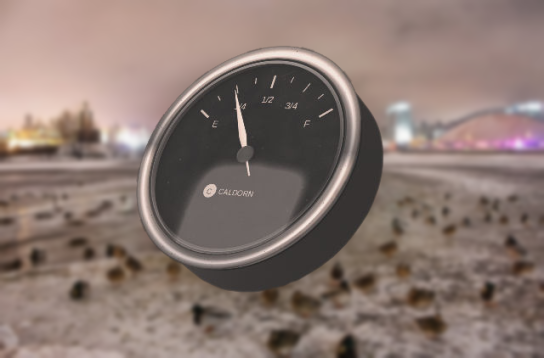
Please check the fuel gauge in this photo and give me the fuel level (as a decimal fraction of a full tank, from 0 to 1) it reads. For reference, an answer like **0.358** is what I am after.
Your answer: **0.25**
